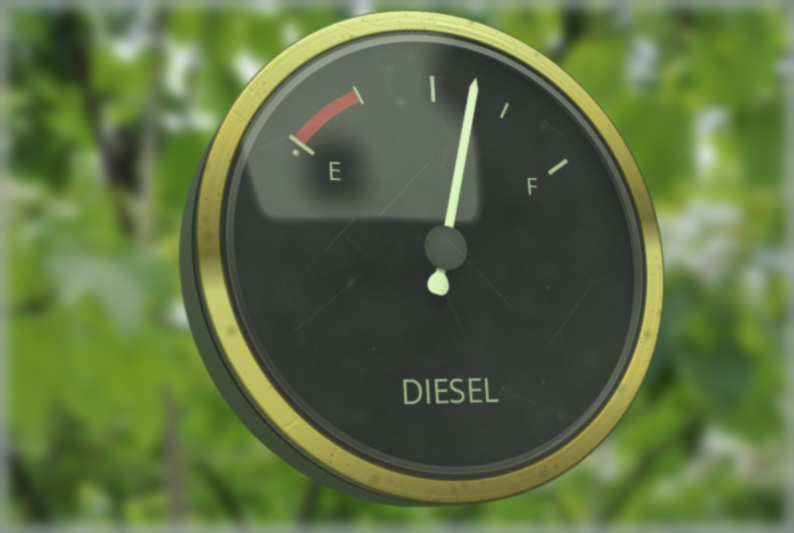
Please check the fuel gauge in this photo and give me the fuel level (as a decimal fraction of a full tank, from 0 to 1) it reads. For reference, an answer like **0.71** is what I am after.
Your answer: **0.625**
